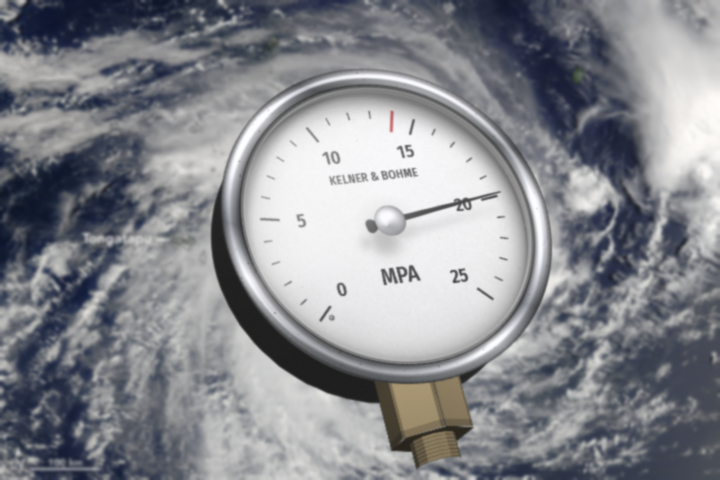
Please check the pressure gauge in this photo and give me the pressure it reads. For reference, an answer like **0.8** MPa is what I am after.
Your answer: **20** MPa
